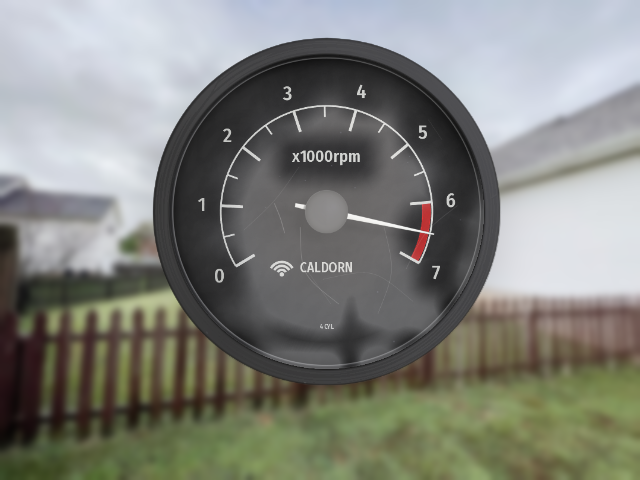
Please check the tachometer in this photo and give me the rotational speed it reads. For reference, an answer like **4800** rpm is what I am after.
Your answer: **6500** rpm
